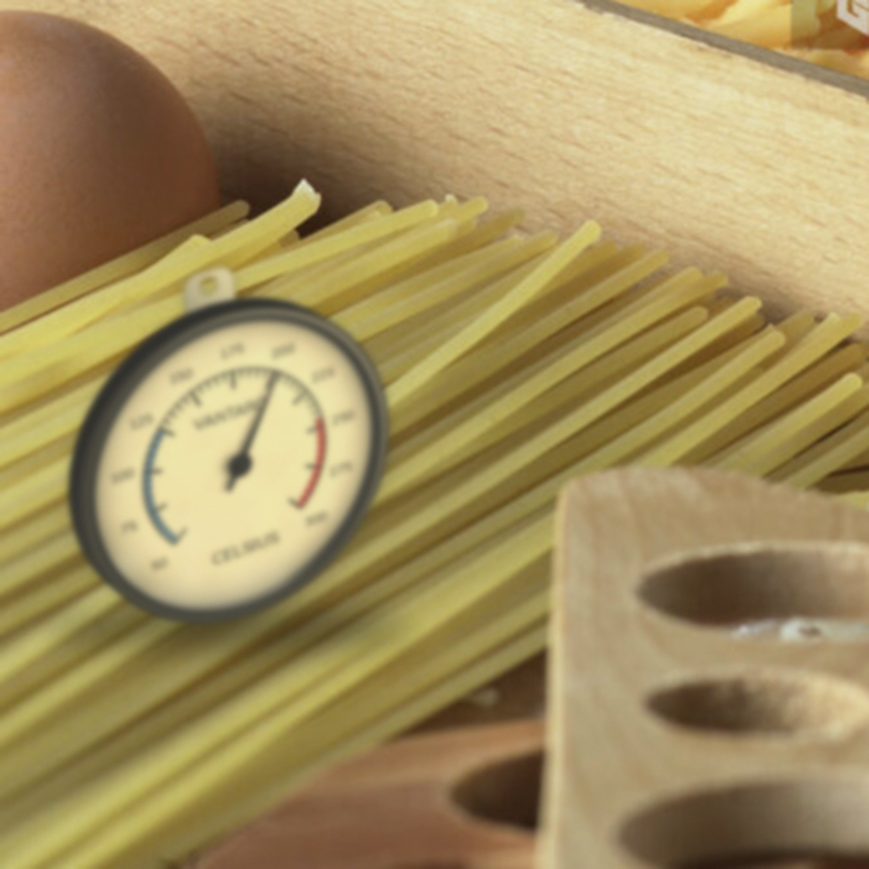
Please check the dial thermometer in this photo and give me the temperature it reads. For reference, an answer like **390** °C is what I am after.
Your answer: **200** °C
